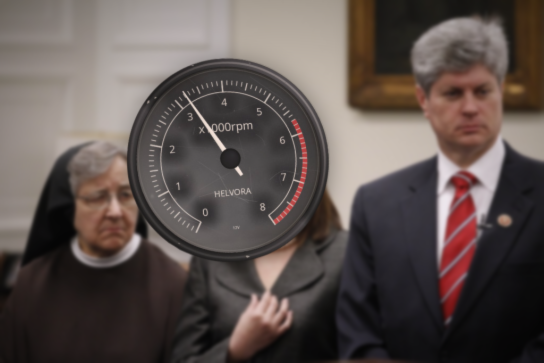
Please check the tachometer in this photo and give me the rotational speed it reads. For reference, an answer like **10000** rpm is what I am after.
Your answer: **3200** rpm
